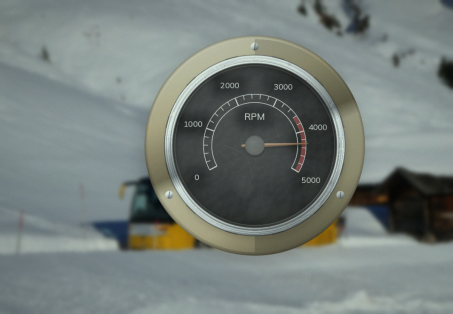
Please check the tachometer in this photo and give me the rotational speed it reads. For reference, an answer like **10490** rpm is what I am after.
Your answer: **4300** rpm
